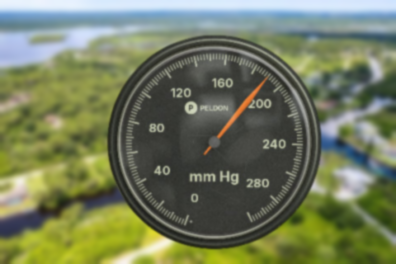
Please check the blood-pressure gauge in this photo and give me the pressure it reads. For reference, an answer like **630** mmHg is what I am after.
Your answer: **190** mmHg
